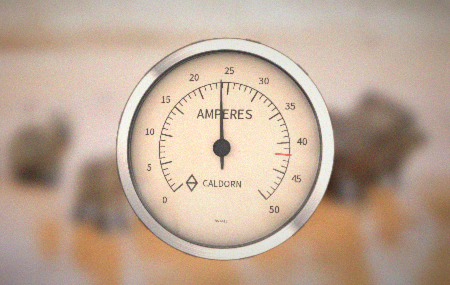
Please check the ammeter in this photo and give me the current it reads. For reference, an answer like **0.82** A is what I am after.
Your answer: **24** A
